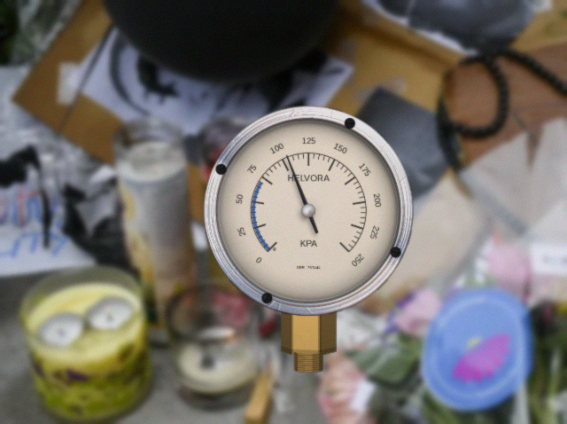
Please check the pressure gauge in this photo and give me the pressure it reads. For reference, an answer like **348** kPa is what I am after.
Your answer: **105** kPa
